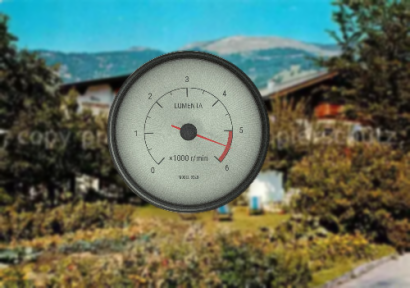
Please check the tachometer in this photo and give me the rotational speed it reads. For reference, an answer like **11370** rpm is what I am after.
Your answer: **5500** rpm
